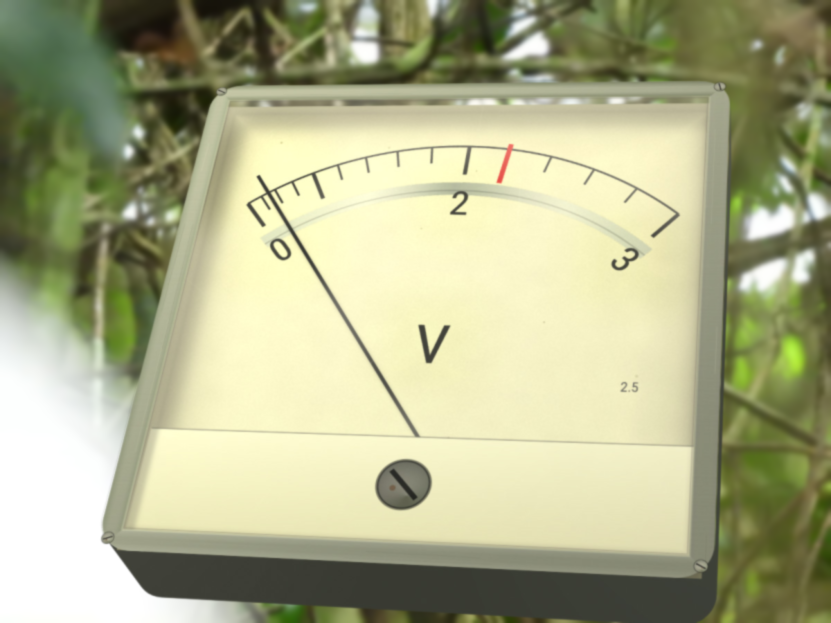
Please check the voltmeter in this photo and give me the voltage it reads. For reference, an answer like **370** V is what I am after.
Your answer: **0.5** V
